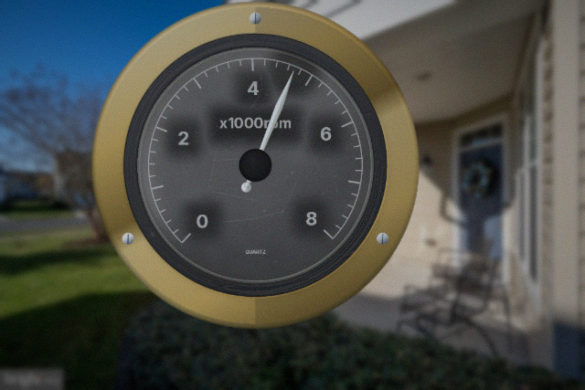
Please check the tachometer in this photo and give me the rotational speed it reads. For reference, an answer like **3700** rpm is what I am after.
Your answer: **4700** rpm
